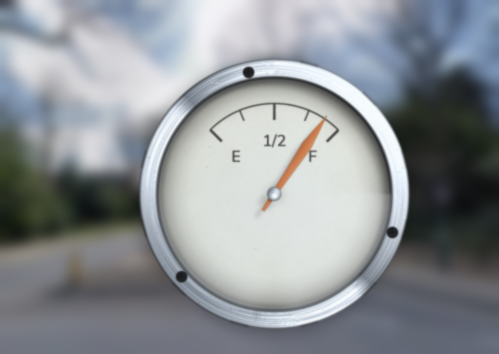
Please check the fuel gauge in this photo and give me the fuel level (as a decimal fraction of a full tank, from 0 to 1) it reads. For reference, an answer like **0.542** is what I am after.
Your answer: **0.875**
